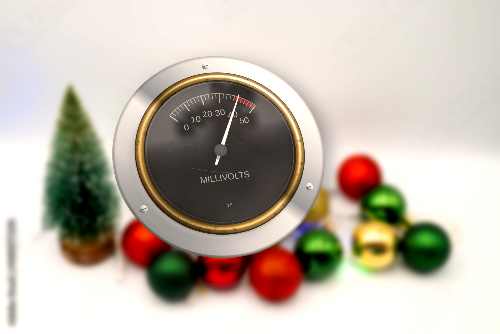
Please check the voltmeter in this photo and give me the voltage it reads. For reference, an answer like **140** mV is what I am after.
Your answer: **40** mV
